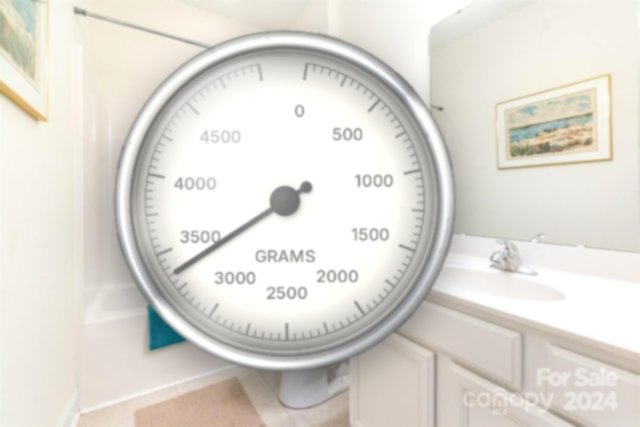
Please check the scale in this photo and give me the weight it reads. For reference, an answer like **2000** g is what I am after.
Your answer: **3350** g
